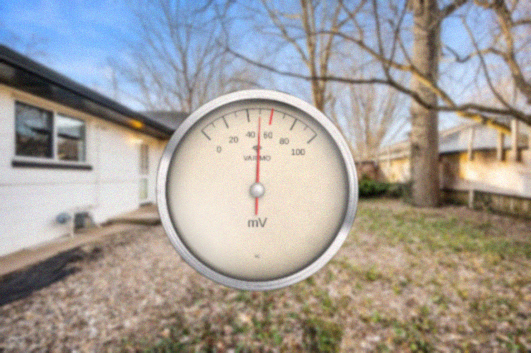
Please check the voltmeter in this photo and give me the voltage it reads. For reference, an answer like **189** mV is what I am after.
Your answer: **50** mV
